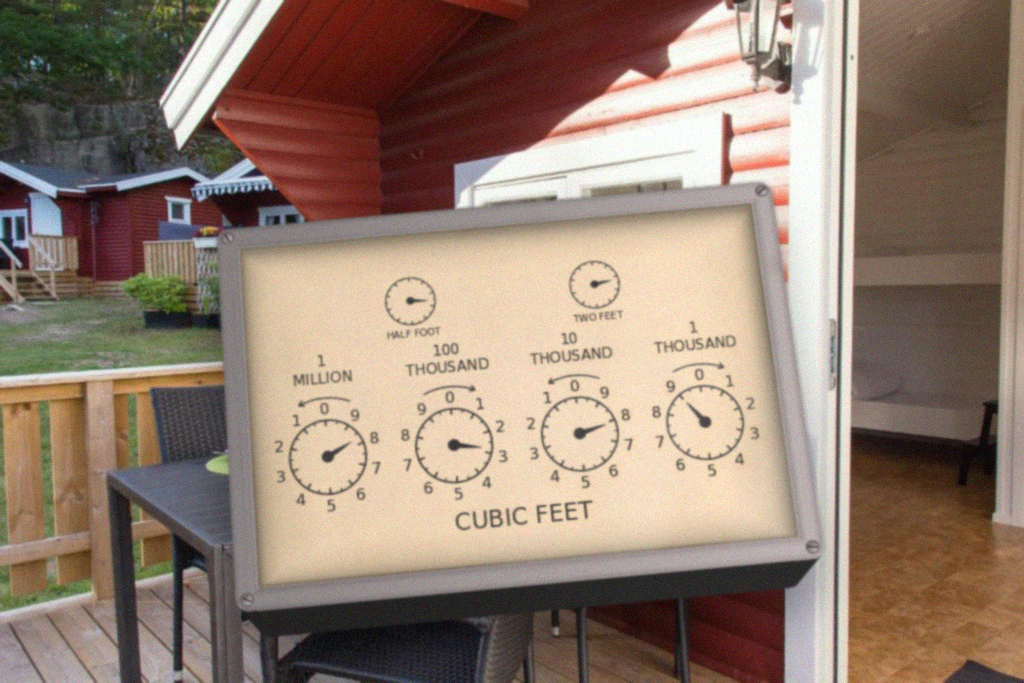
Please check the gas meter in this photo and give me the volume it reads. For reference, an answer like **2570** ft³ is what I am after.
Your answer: **827900** ft³
